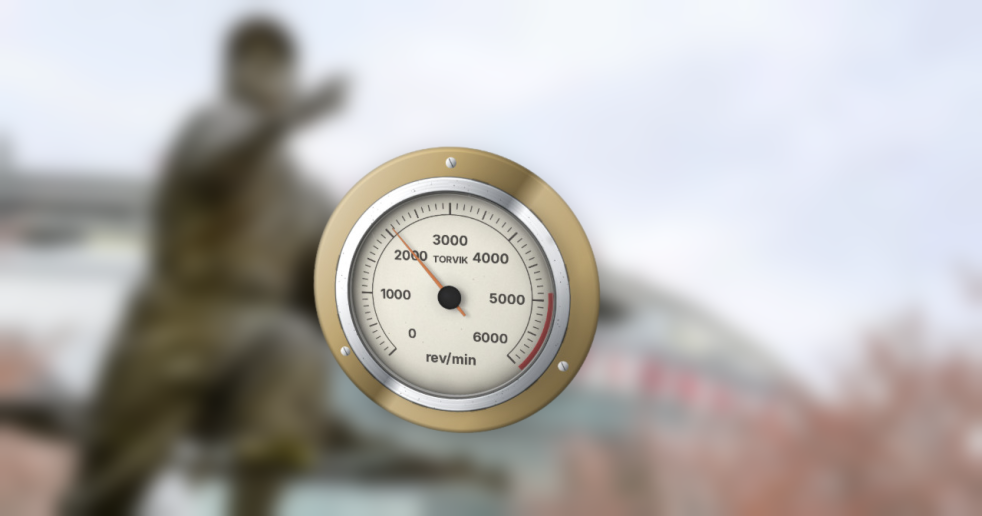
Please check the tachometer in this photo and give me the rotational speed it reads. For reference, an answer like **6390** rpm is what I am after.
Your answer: **2100** rpm
